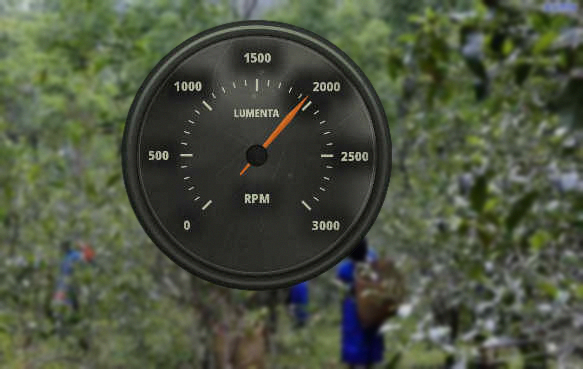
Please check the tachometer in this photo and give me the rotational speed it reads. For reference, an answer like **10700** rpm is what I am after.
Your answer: **1950** rpm
